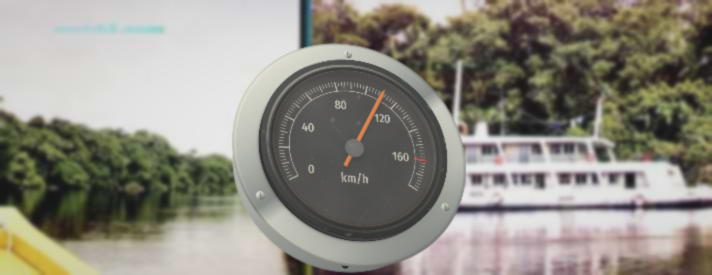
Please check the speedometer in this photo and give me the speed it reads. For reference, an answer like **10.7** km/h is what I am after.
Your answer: **110** km/h
